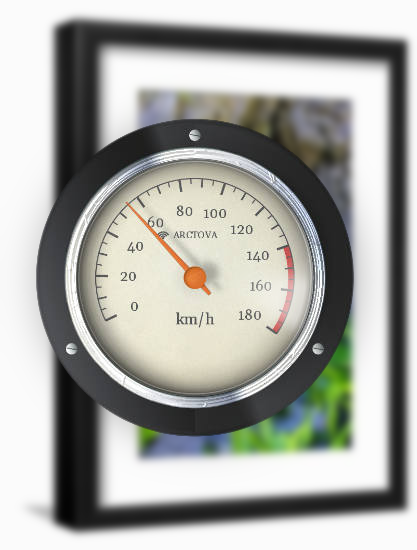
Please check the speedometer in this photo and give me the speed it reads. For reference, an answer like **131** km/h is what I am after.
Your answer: **55** km/h
